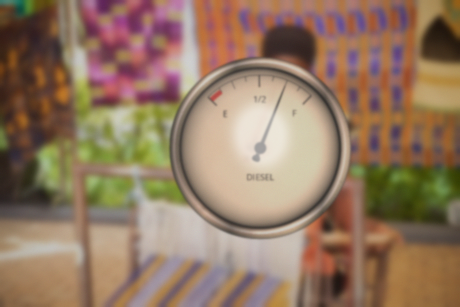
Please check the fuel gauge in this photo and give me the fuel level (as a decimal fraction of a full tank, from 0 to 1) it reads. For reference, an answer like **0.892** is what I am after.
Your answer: **0.75**
